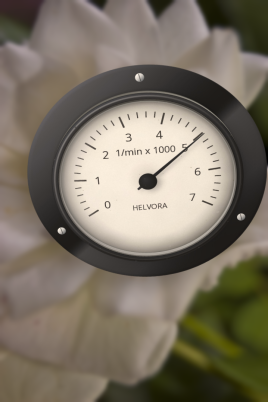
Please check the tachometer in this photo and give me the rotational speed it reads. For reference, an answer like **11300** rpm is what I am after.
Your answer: **5000** rpm
